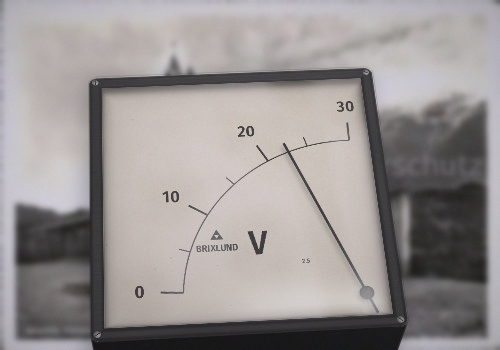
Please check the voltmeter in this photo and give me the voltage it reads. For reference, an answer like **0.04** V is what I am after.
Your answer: **22.5** V
